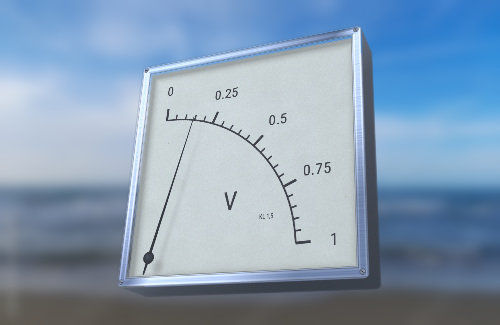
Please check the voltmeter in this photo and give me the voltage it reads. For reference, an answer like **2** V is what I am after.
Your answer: **0.15** V
